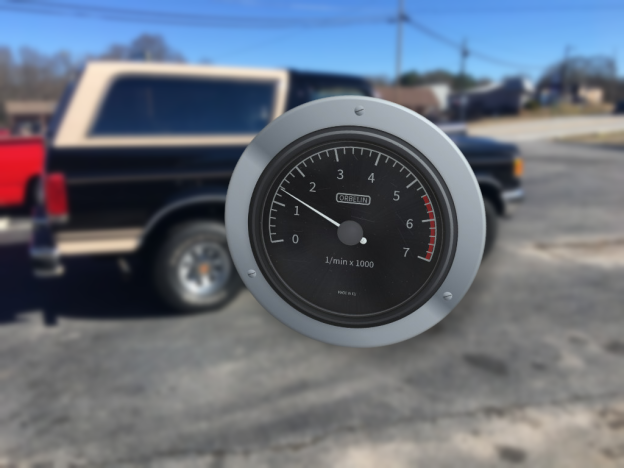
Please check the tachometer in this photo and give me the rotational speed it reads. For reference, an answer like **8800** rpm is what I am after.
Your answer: **1400** rpm
